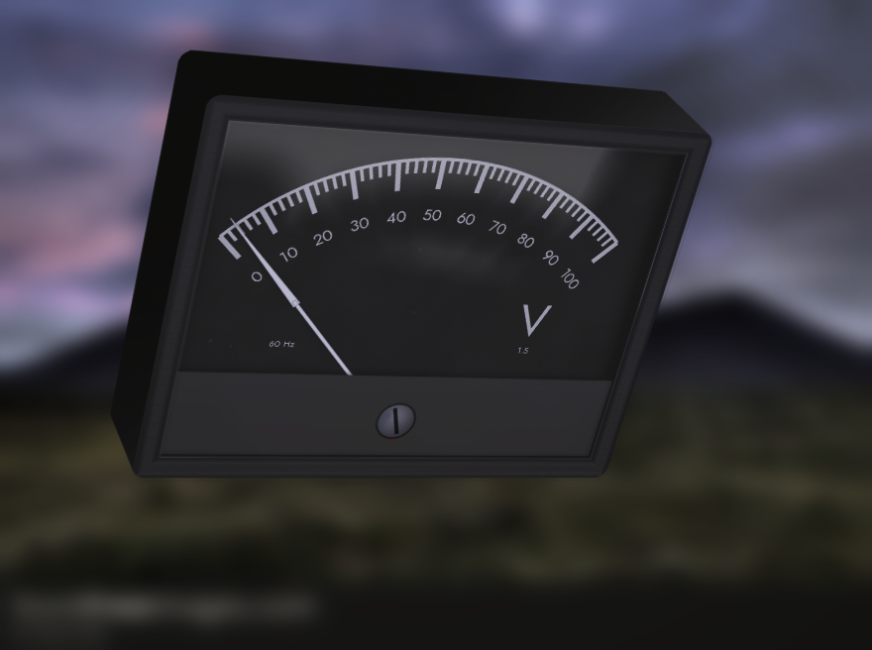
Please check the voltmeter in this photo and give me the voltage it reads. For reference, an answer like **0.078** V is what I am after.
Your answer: **4** V
